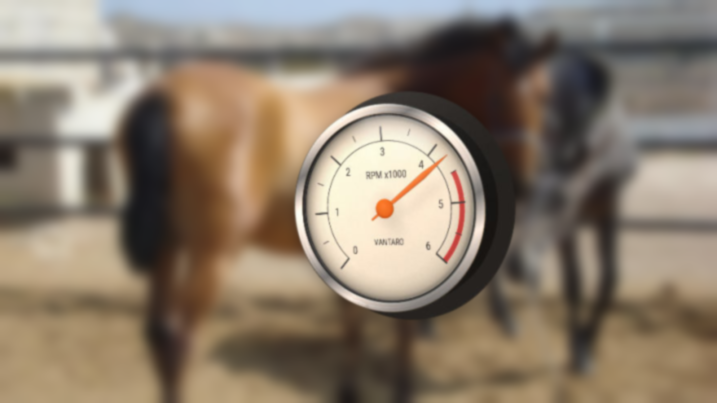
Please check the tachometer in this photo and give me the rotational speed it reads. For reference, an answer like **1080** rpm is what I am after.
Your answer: **4250** rpm
